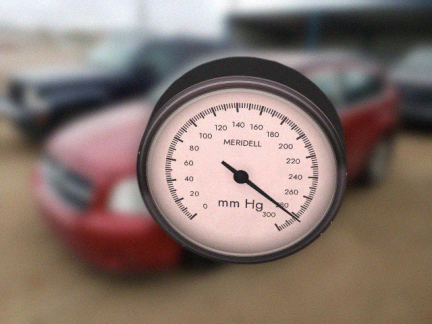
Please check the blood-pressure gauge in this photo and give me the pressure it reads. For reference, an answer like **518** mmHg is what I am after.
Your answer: **280** mmHg
